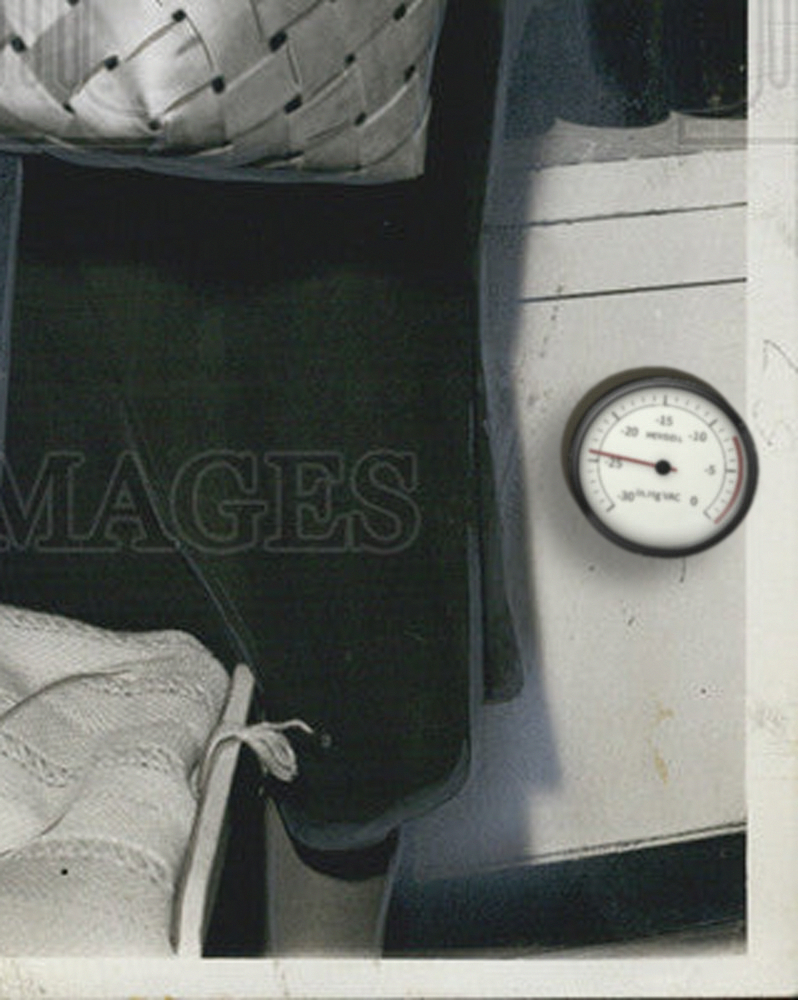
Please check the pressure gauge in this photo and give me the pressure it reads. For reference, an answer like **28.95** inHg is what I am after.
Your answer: **-24** inHg
